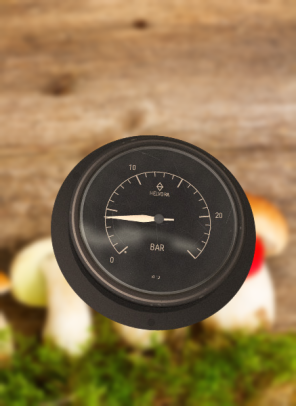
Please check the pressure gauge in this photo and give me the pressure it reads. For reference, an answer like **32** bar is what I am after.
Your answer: **4** bar
